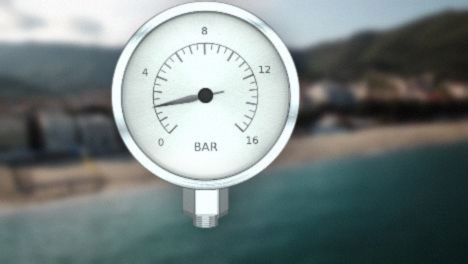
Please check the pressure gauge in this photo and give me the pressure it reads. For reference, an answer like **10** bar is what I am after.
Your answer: **2** bar
